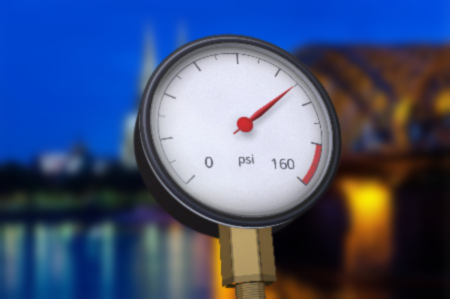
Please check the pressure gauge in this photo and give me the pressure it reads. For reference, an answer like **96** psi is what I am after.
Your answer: **110** psi
